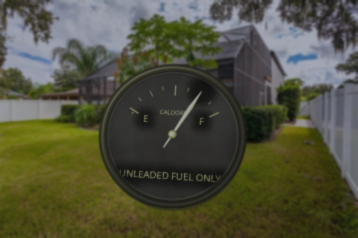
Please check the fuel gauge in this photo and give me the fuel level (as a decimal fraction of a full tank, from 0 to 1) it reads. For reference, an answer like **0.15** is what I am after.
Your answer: **0.75**
